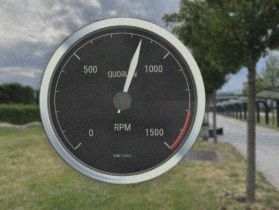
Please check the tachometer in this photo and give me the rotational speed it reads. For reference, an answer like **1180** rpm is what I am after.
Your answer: **850** rpm
